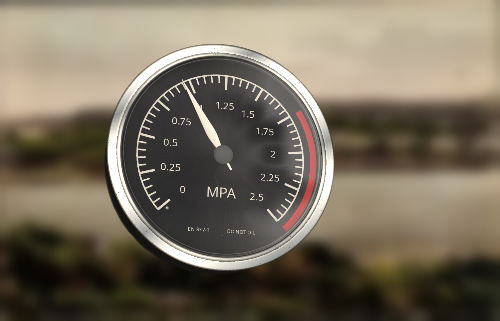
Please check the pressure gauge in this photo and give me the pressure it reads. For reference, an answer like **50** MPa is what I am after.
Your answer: **0.95** MPa
